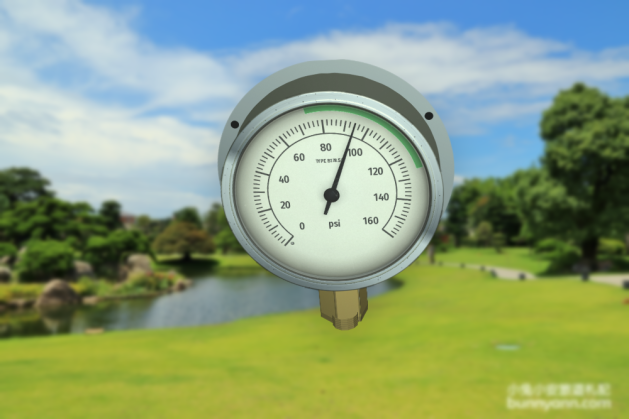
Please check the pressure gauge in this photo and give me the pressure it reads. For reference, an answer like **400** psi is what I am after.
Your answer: **94** psi
